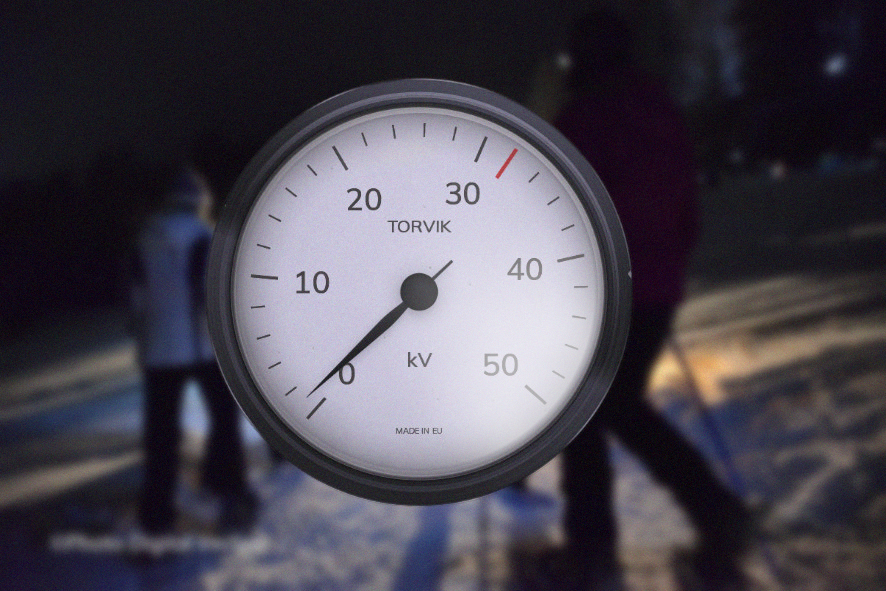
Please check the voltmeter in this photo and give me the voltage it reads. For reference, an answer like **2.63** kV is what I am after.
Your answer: **1** kV
